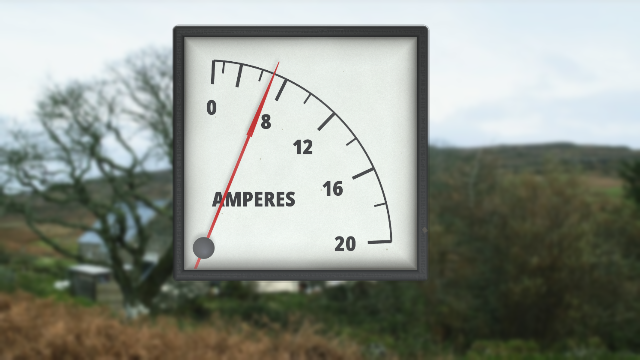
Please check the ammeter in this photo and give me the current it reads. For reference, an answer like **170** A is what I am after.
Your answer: **7** A
